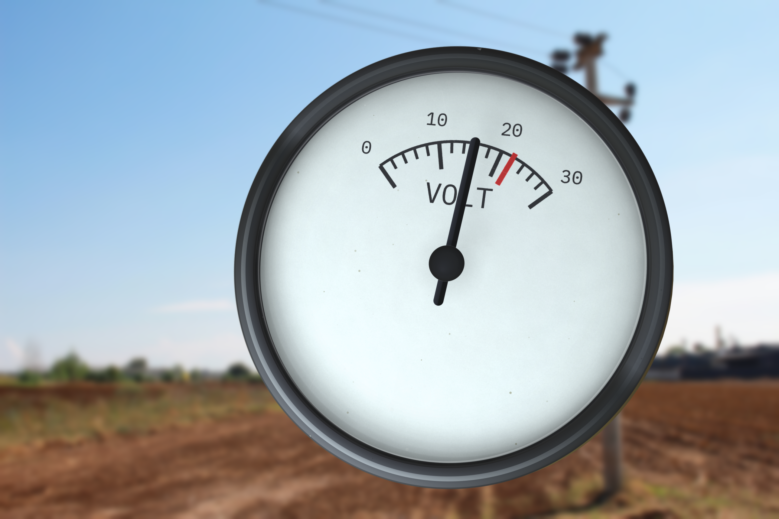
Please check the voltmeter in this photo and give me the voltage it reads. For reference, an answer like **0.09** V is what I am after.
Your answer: **16** V
